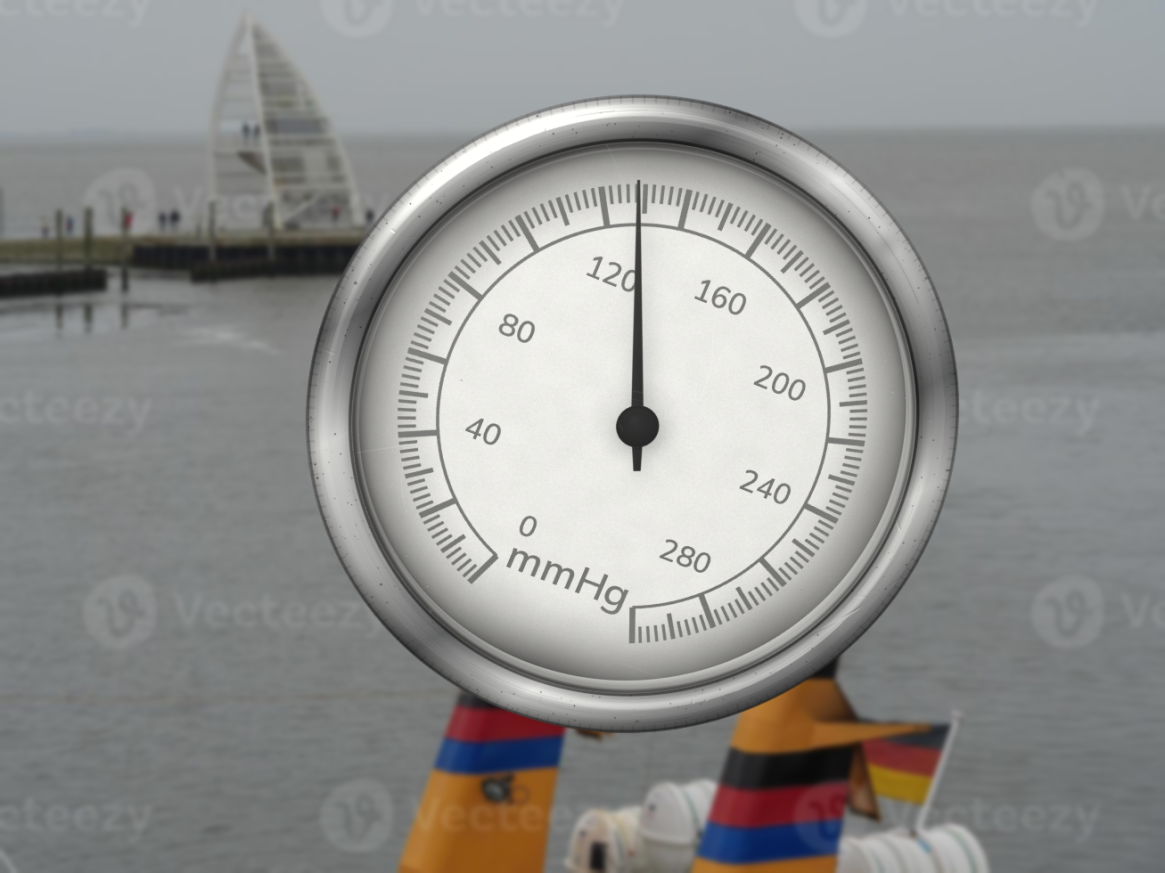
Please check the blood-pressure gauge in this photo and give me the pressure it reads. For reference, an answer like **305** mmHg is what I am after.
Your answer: **128** mmHg
